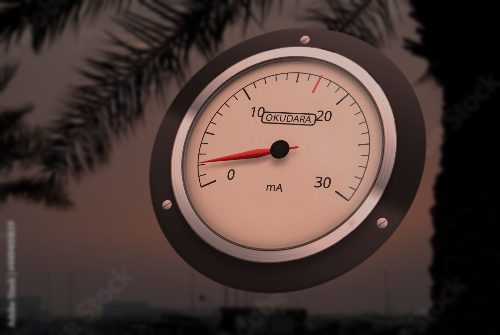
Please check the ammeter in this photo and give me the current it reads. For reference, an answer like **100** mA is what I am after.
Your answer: **2** mA
